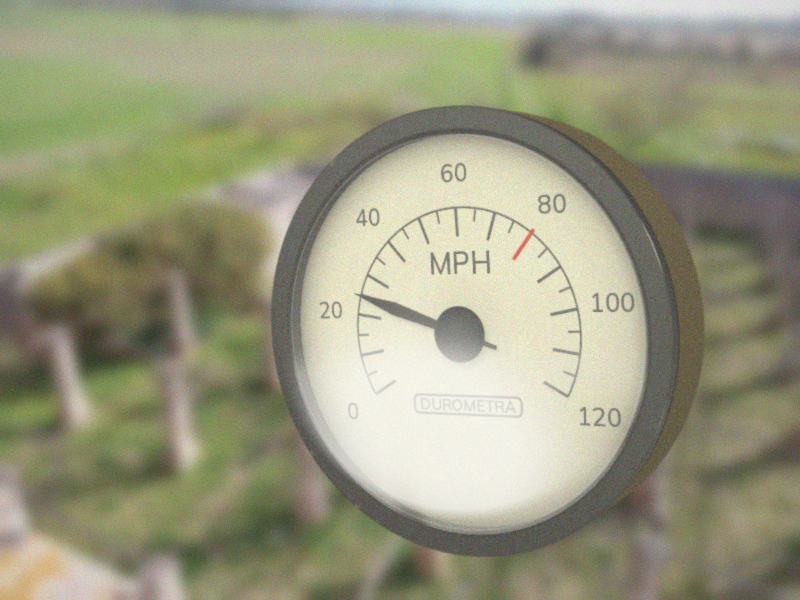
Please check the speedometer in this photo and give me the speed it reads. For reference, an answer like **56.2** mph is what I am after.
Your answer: **25** mph
